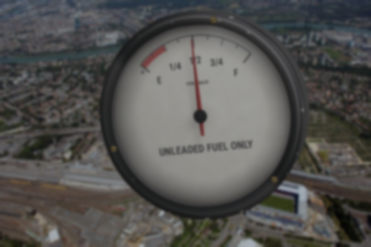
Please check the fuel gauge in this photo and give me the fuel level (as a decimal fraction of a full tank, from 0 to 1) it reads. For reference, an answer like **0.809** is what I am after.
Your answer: **0.5**
